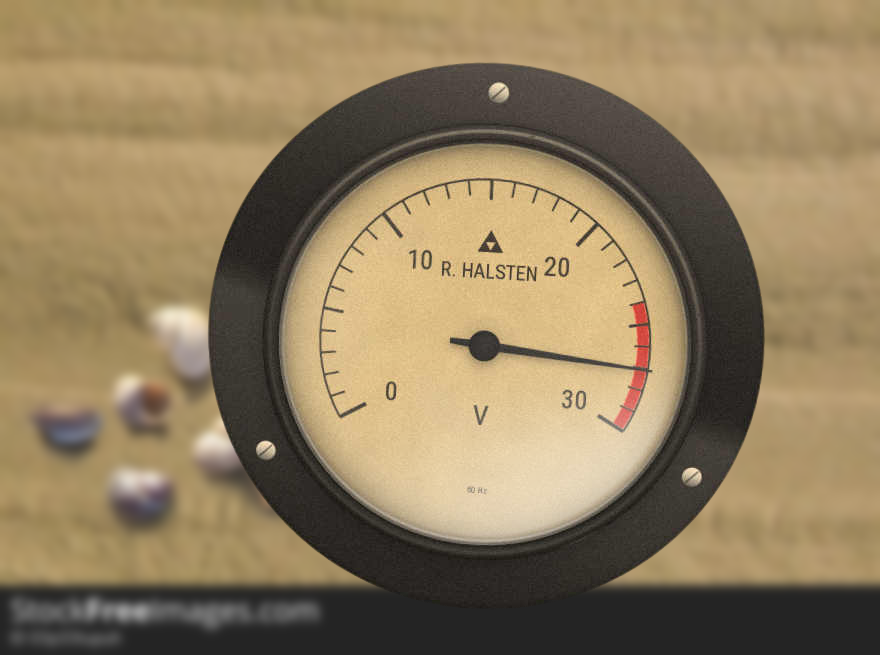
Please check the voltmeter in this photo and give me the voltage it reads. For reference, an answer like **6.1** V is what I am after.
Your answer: **27** V
